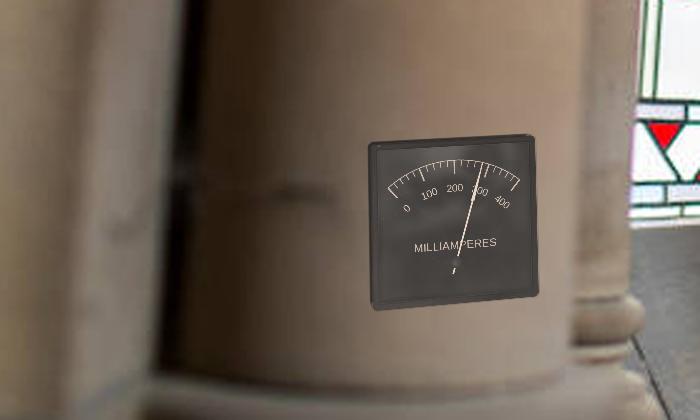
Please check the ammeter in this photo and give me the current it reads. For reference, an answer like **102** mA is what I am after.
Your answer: **280** mA
